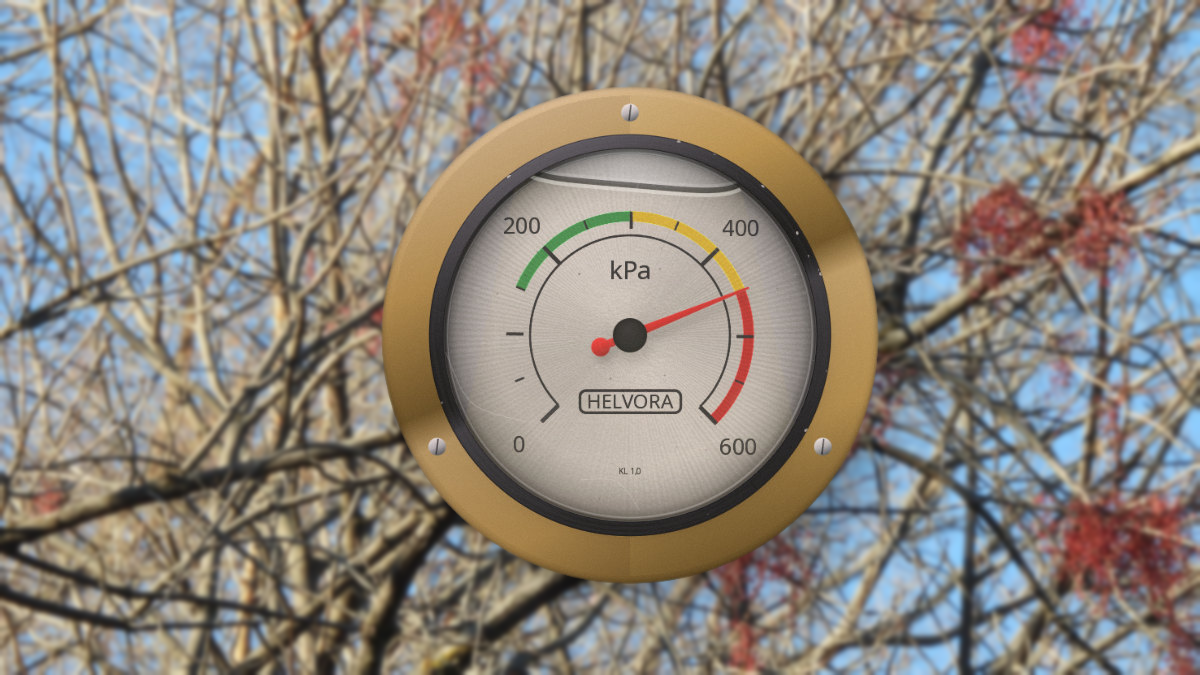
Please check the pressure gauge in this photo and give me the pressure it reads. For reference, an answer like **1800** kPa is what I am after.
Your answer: **450** kPa
